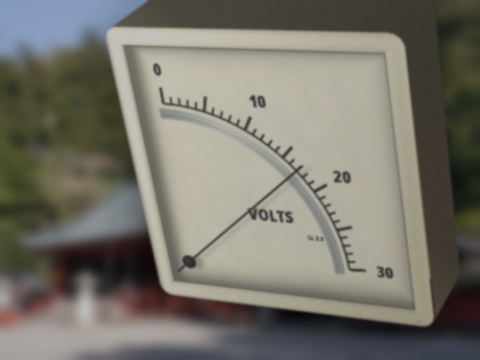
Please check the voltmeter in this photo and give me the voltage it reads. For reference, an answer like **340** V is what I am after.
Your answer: **17** V
